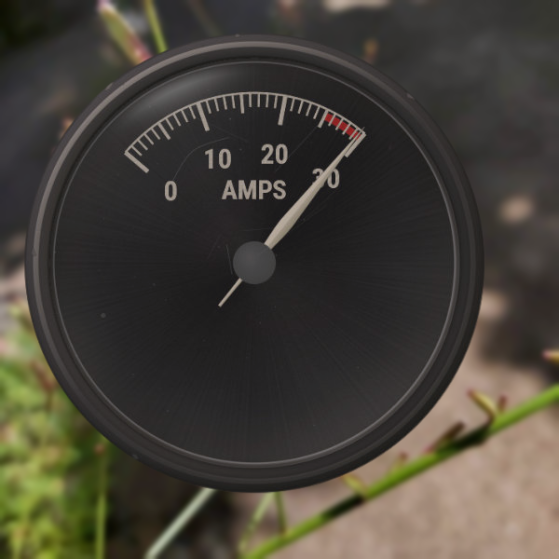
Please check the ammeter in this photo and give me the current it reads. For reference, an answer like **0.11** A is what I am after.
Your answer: **29.5** A
